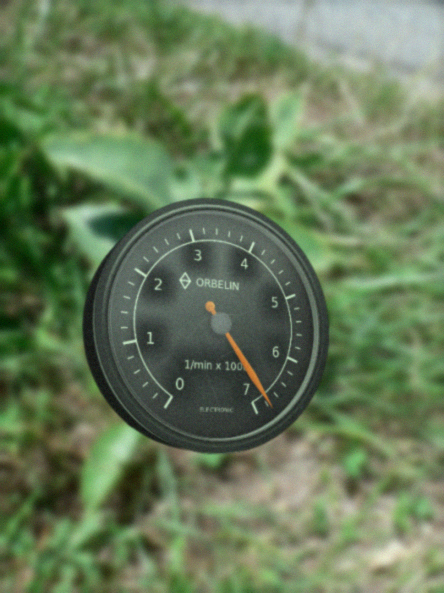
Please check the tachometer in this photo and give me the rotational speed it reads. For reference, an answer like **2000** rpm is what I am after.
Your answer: **6800** rpm
